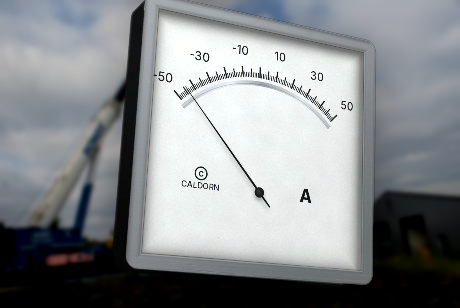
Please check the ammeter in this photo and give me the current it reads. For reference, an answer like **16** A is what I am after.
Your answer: **-45** A
